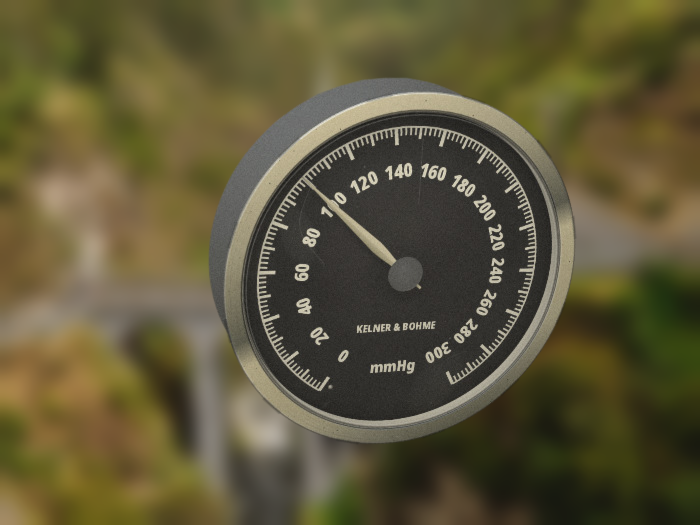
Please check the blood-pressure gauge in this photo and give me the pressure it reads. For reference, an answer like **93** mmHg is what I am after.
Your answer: **100** mmHg
